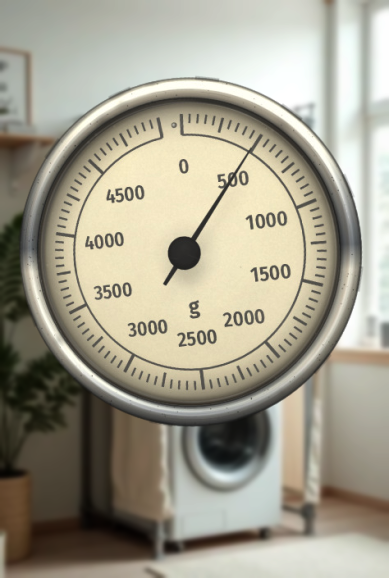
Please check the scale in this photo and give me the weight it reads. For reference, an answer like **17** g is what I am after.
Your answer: **500** g
